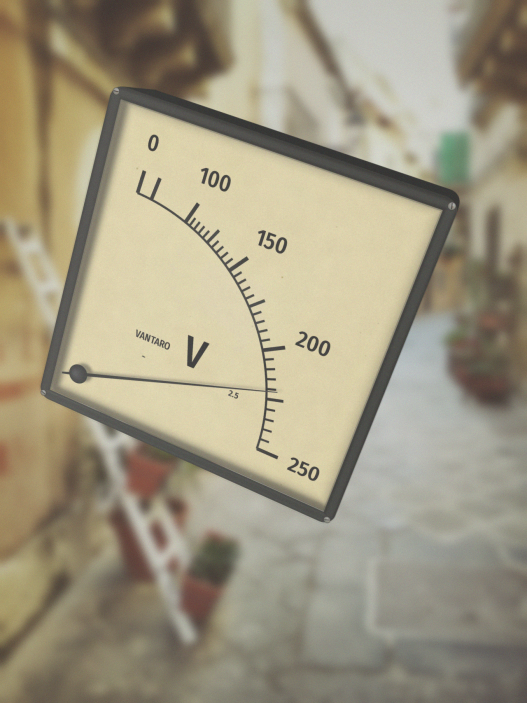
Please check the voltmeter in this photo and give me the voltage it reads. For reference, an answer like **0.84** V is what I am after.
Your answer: **220** V
